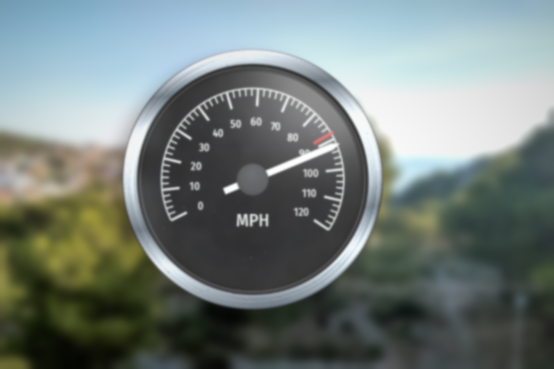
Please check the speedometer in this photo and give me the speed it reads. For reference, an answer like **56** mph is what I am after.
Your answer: **92** mph
